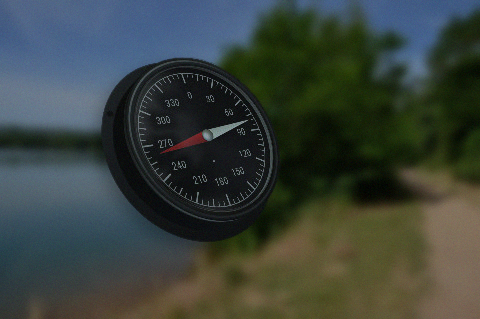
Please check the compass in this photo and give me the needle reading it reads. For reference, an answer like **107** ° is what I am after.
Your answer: **260** °
